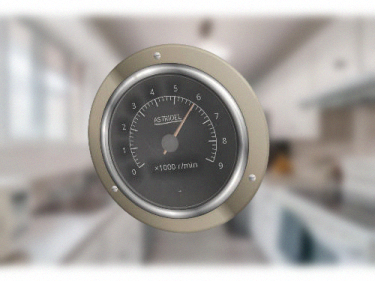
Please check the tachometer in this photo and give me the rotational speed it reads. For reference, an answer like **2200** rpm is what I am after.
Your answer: **6000** rpm
